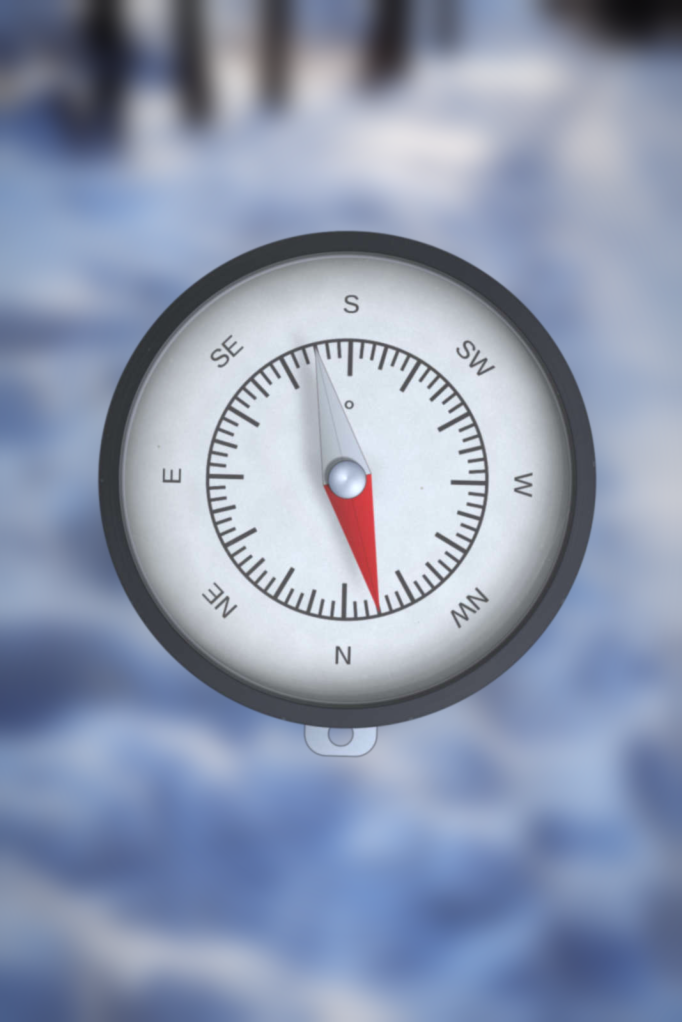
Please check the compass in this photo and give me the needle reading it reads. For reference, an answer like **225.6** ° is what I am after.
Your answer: **345** °
